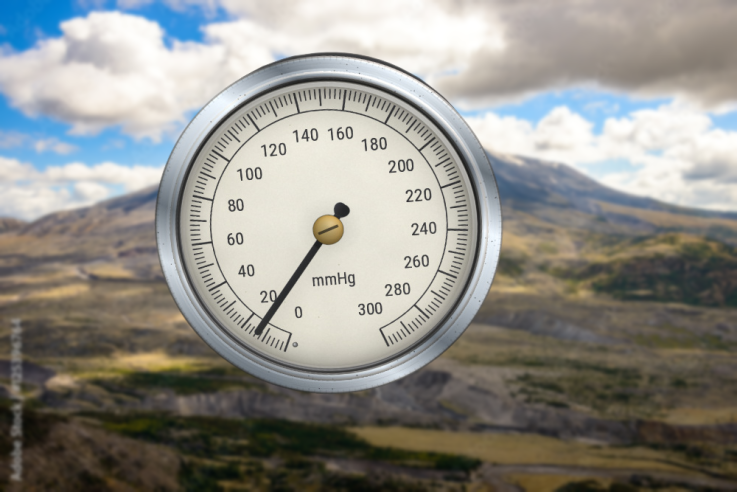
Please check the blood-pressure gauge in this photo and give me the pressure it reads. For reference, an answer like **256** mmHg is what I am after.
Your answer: **14** mmHg
